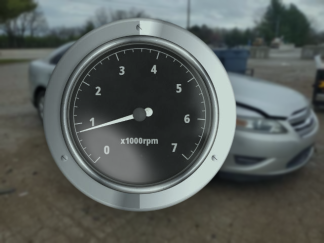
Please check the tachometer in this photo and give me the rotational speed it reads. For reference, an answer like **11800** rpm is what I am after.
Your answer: **800** rpm
